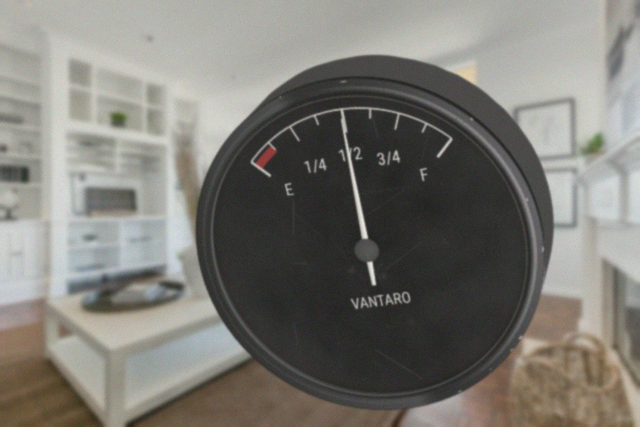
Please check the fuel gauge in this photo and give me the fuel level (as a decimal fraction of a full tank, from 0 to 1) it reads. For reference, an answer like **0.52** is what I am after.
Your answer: **0.5**
